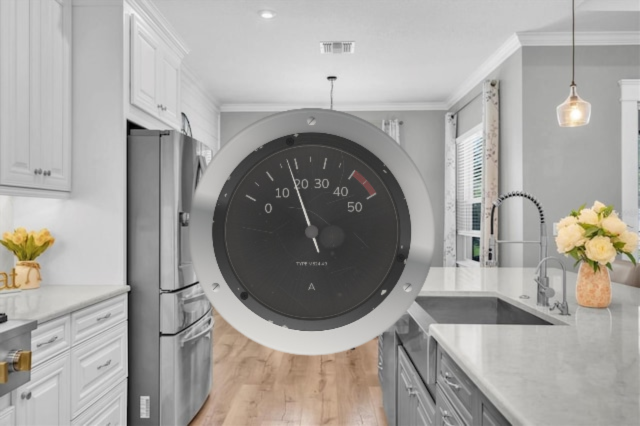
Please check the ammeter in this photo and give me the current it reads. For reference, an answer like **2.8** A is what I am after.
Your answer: **17.5** A
